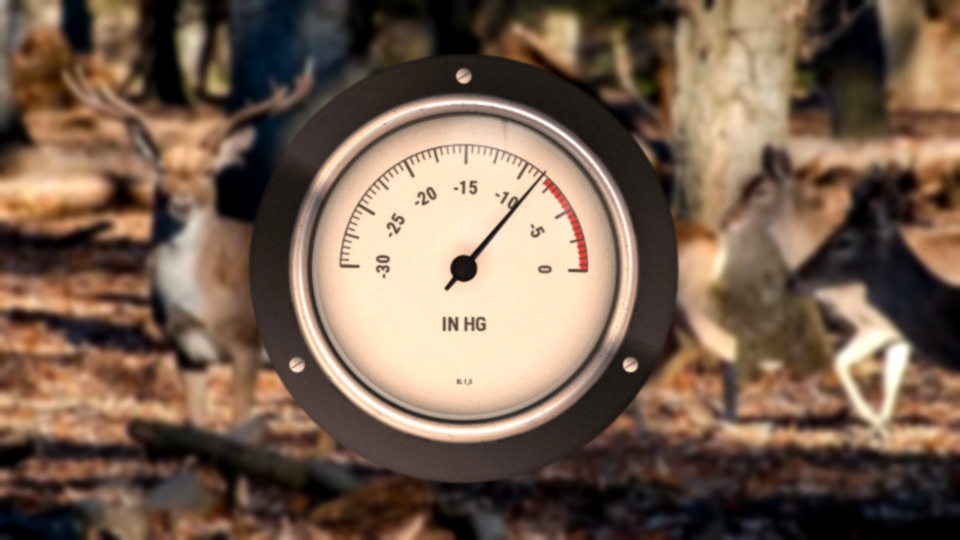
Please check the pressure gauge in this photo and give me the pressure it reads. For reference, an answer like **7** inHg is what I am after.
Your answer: **-8.5** inHg
